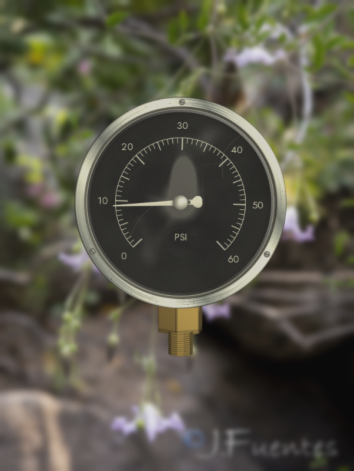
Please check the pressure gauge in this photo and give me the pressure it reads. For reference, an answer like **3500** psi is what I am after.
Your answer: **9** psi
